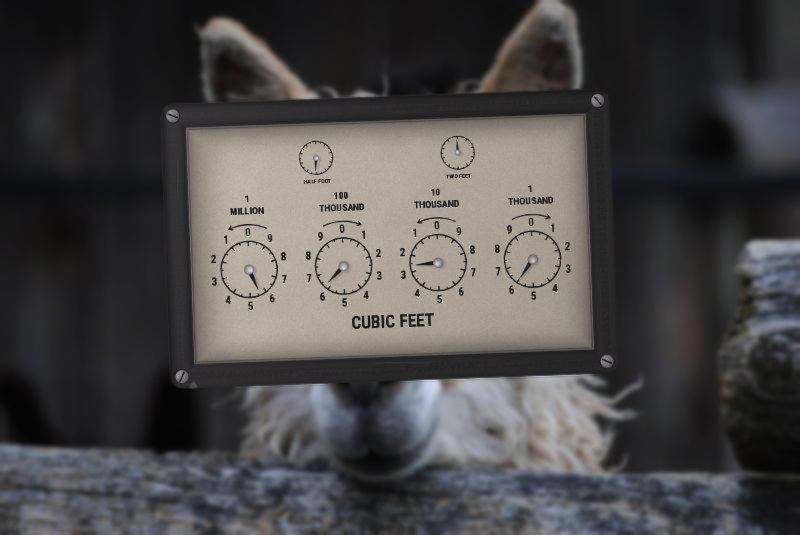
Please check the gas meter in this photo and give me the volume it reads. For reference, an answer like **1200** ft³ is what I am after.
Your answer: **562600** ft³
